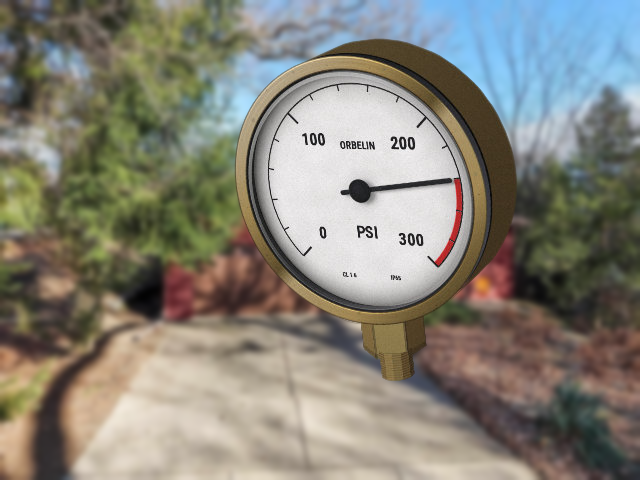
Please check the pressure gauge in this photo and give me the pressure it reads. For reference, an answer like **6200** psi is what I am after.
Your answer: **240** psi
